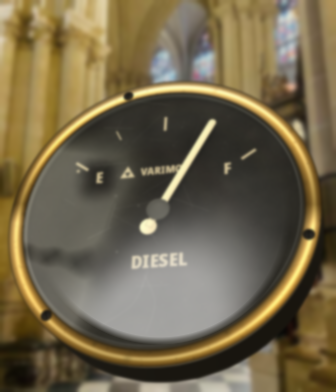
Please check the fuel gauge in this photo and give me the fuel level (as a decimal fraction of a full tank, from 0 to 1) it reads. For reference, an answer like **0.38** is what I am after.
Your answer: **0.75**
